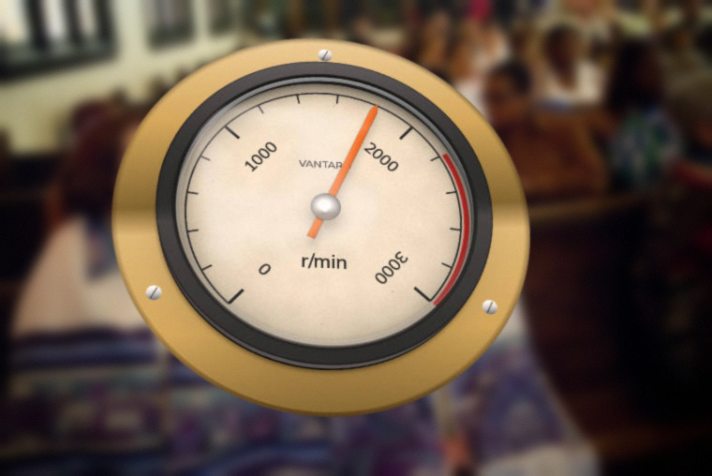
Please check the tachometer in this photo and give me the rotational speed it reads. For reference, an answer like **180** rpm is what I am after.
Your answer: **1800** rpm
